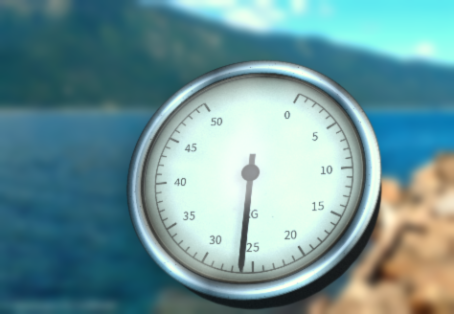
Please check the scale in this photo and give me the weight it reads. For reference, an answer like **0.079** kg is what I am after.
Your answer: **26** kg
